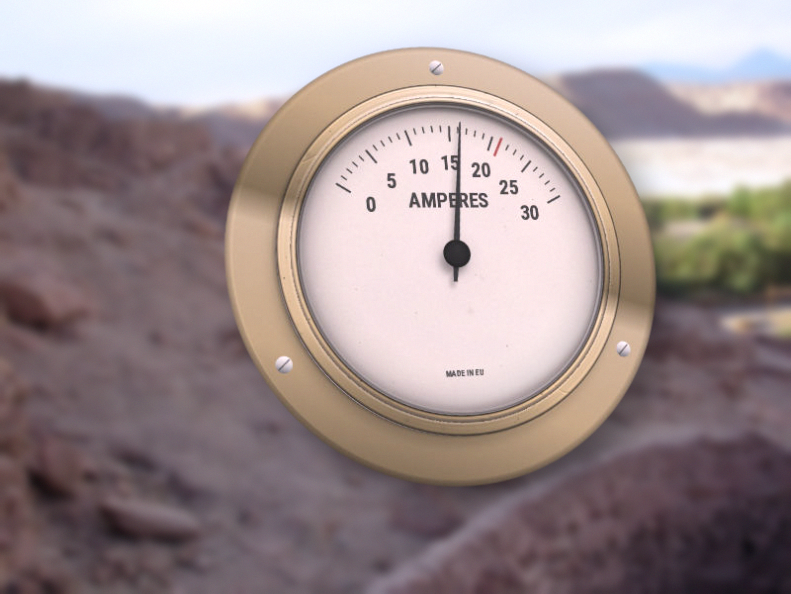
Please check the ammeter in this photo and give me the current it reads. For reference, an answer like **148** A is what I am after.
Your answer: **16** A
